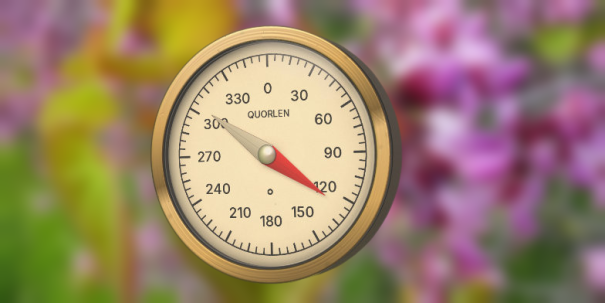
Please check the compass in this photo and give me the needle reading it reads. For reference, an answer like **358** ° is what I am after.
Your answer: **125** °
